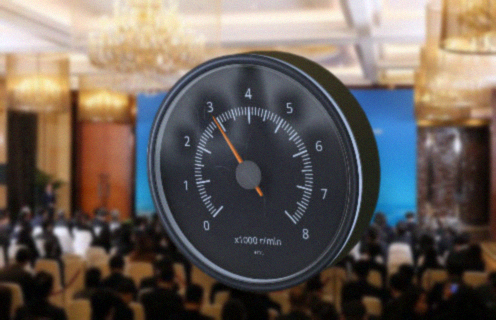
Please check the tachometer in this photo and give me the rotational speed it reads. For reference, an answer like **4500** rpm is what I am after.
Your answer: **3000** rpm
